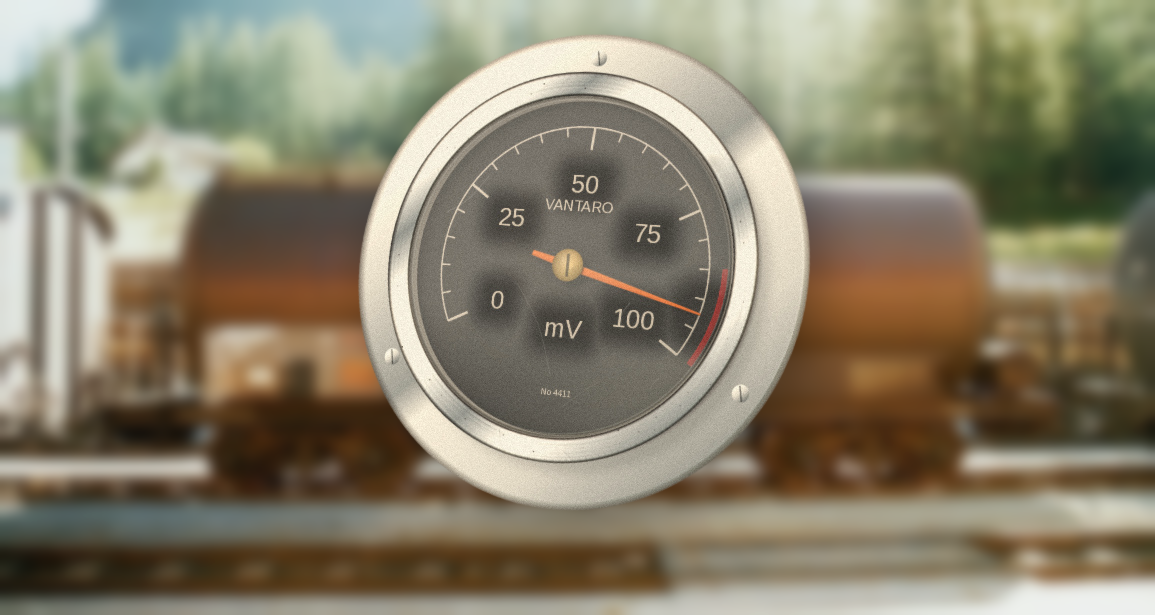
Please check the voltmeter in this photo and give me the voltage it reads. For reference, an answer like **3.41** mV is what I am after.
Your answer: **92.5** mV
